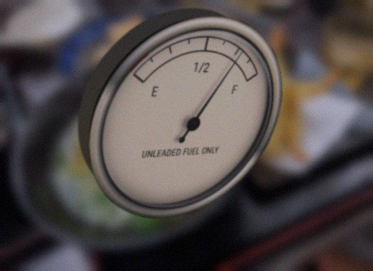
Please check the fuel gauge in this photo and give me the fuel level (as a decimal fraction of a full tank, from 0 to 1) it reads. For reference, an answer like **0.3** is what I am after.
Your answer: **0.75**
